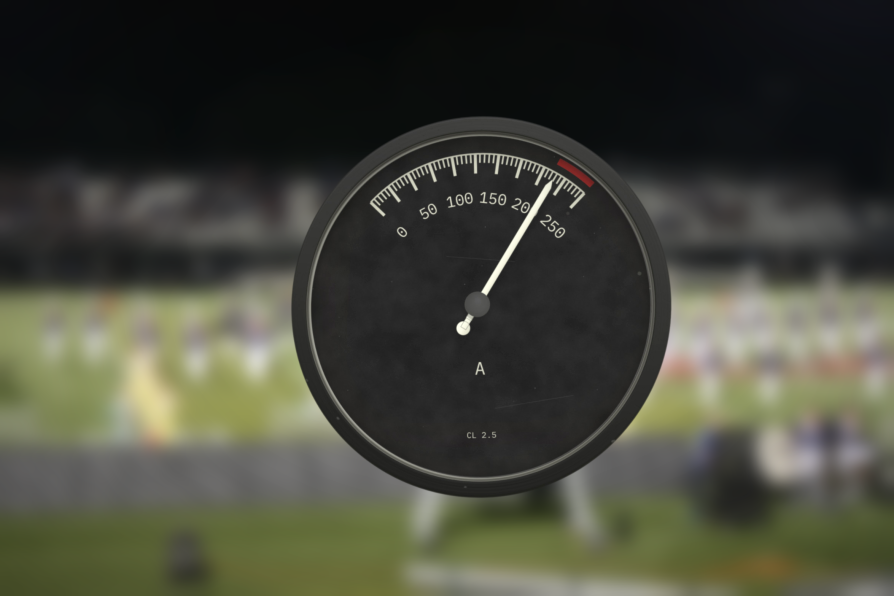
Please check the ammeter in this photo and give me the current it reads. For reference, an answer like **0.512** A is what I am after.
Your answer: **215** A
